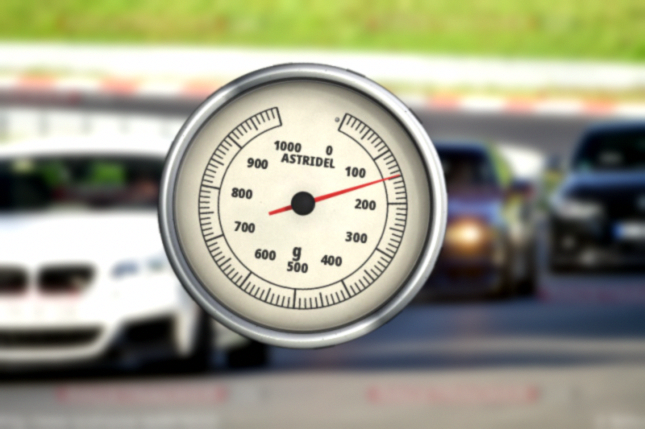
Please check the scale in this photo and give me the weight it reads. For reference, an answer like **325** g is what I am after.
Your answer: **150** g
